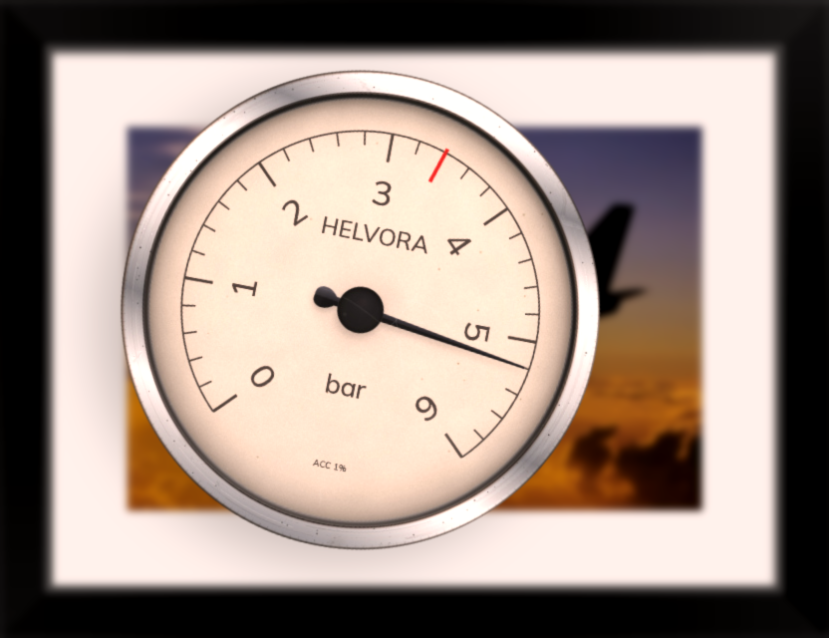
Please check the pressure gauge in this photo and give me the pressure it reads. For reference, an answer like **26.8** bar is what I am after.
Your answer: **5.2** bar
